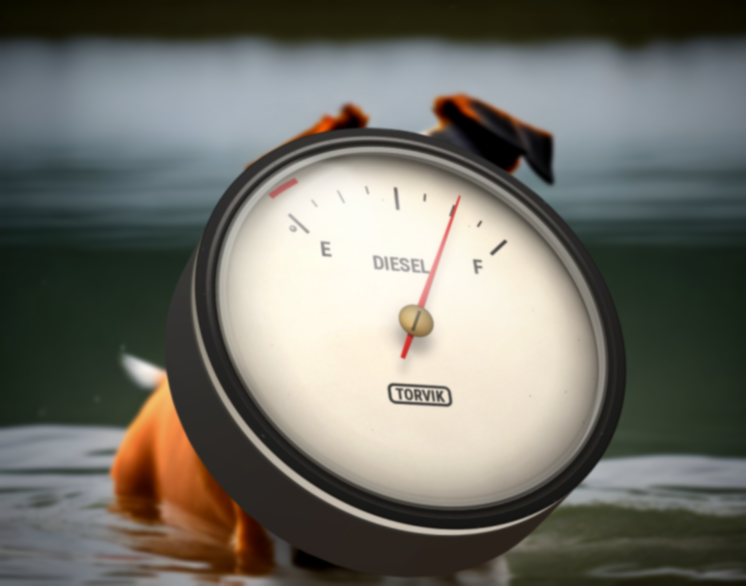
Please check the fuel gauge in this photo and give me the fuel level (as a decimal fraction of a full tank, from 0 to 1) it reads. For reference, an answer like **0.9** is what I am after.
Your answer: **0.75**
